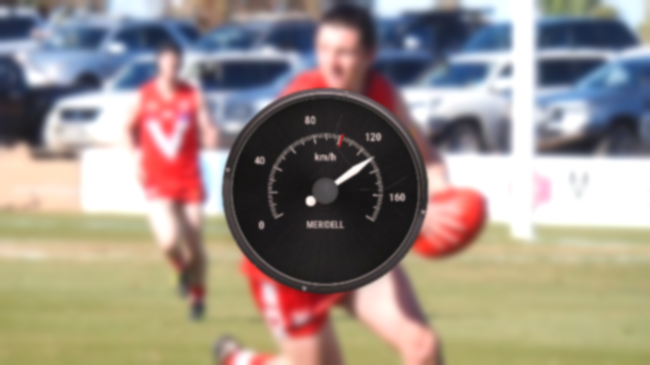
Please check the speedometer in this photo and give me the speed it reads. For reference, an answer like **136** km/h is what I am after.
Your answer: **130** km/h
